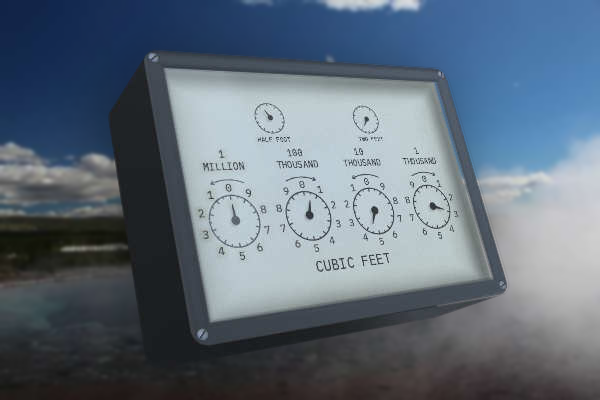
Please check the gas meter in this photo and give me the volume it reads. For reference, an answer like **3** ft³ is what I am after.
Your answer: **4300** ft³
